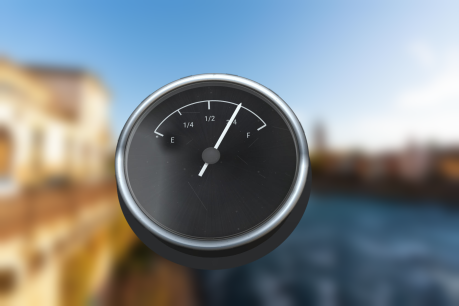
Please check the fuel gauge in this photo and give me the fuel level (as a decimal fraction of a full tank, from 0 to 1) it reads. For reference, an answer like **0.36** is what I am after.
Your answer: **0.75**
